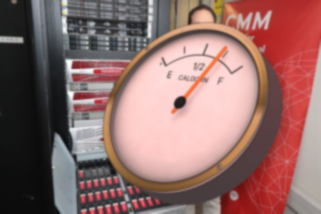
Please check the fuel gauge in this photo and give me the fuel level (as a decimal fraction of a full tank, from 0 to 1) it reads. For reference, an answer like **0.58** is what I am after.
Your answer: **0.75**
